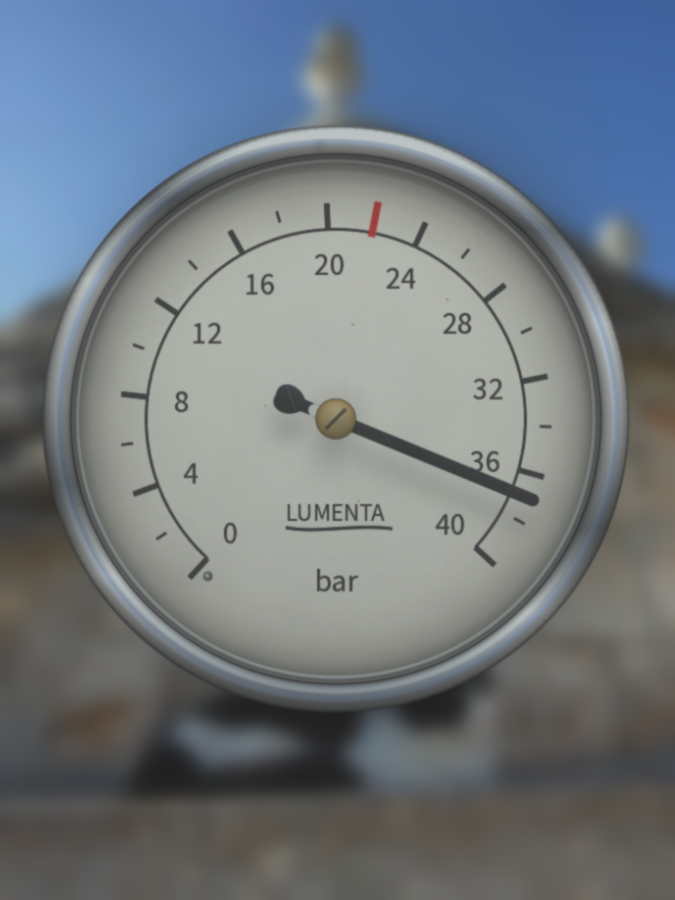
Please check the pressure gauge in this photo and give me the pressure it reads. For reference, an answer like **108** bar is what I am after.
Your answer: **37** bar
